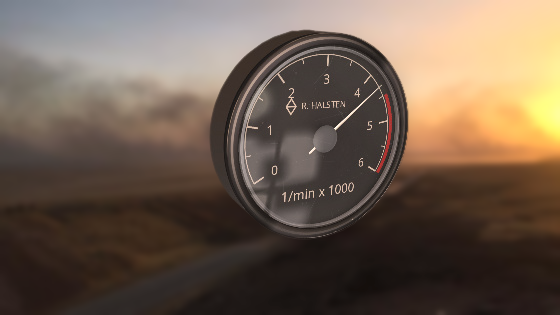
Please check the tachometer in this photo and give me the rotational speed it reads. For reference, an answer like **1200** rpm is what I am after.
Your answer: **4250** rpm
